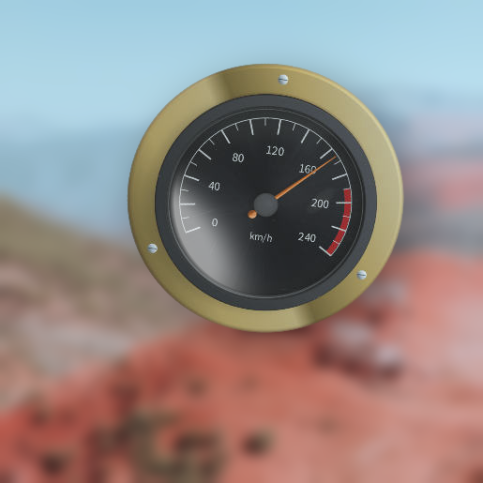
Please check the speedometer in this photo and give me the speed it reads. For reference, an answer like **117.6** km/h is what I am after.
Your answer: **165** km/h
